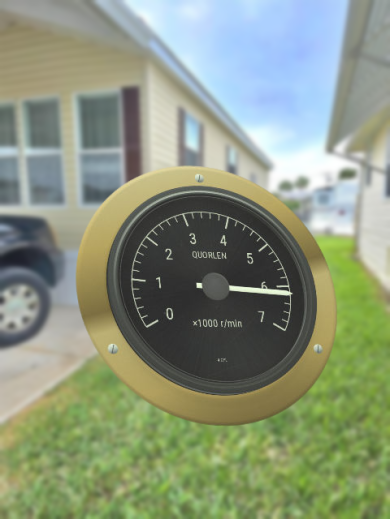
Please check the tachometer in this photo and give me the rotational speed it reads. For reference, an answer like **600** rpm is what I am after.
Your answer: **6200** rpm
